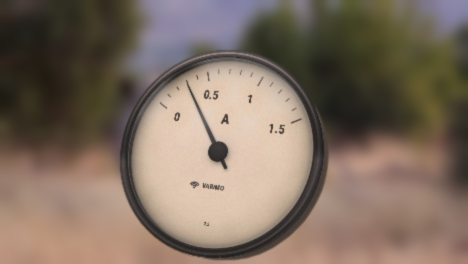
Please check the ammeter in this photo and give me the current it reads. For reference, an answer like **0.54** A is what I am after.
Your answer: **0.3** A
